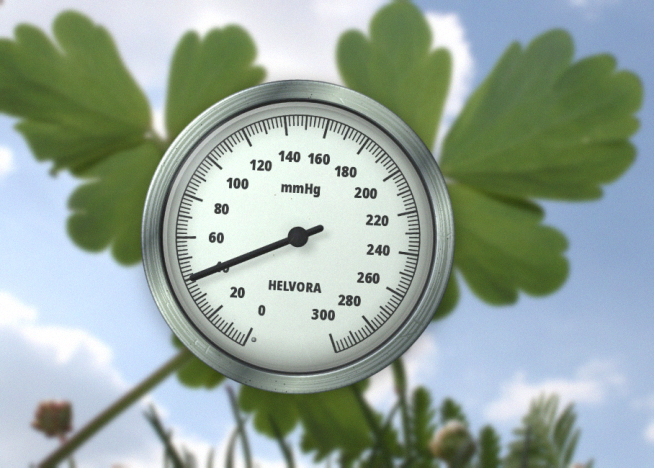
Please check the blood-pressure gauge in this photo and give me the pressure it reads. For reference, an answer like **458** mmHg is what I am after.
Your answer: **40** mmHg
